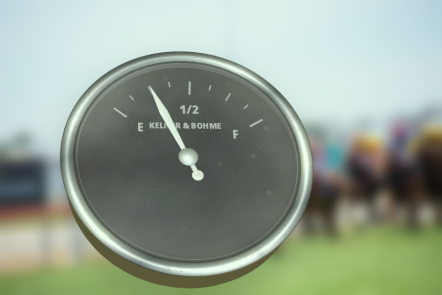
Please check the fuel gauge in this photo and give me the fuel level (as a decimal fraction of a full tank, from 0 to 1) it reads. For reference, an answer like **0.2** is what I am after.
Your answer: **0.25**
